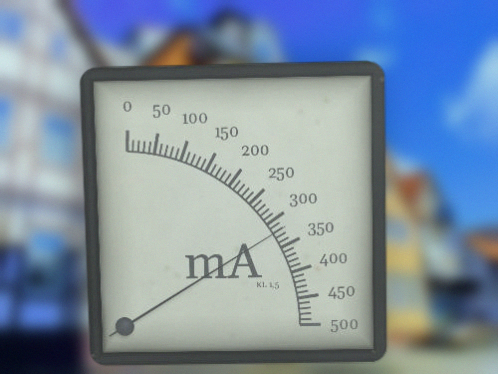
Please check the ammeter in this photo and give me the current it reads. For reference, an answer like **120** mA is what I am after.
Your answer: **320** mA
